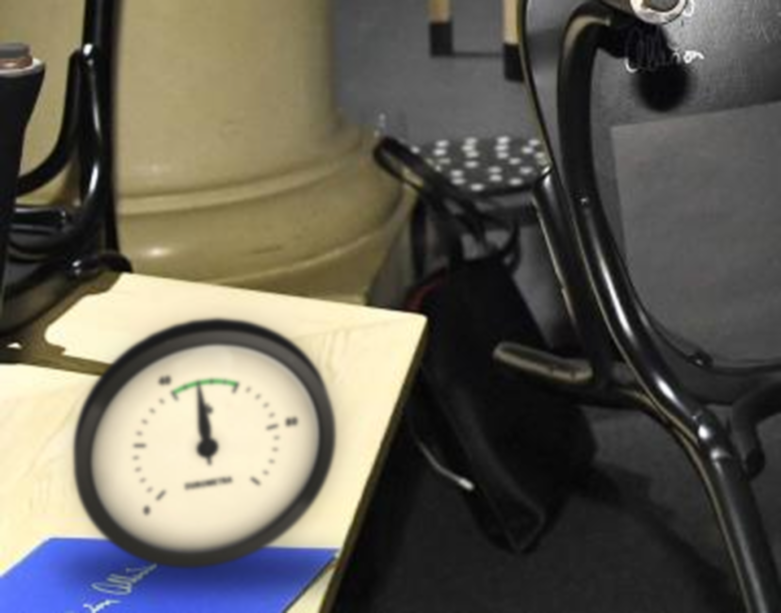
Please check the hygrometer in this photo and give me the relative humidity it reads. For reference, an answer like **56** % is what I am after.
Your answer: **48** %
